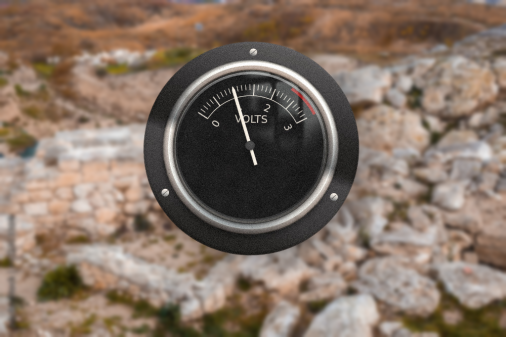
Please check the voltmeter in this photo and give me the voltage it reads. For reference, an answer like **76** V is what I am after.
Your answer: **1** V
